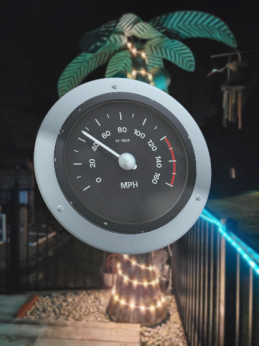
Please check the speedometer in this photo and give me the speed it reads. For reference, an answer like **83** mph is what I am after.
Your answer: **45** mph
